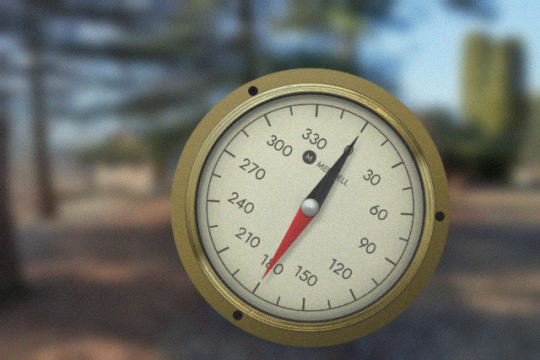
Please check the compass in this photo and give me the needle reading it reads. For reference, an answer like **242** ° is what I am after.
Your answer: **180** °
